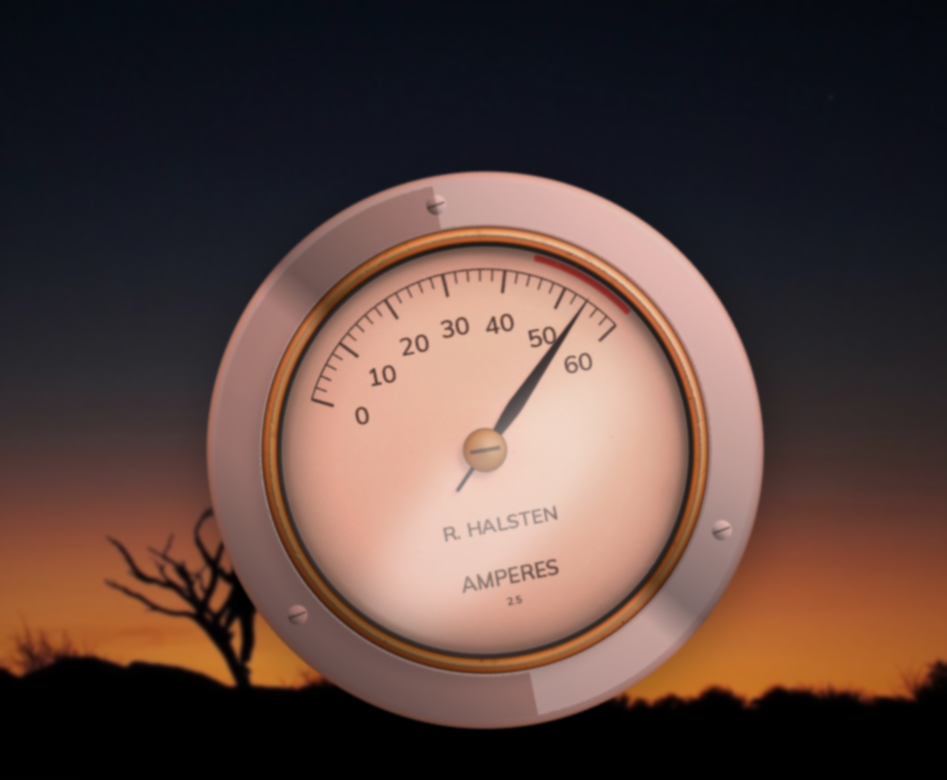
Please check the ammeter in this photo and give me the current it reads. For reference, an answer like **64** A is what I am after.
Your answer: **54** A
